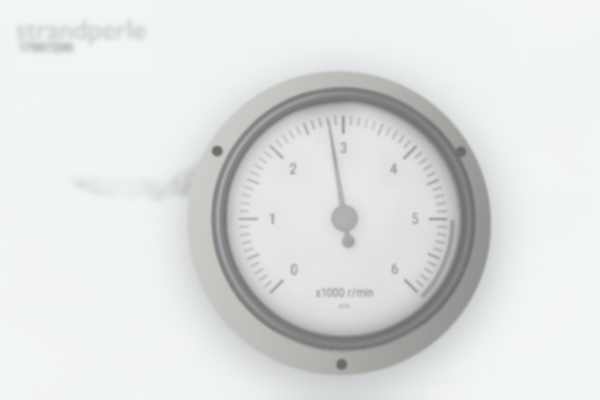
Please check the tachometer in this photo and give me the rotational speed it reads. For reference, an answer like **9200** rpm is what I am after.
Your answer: **2800** rpm
